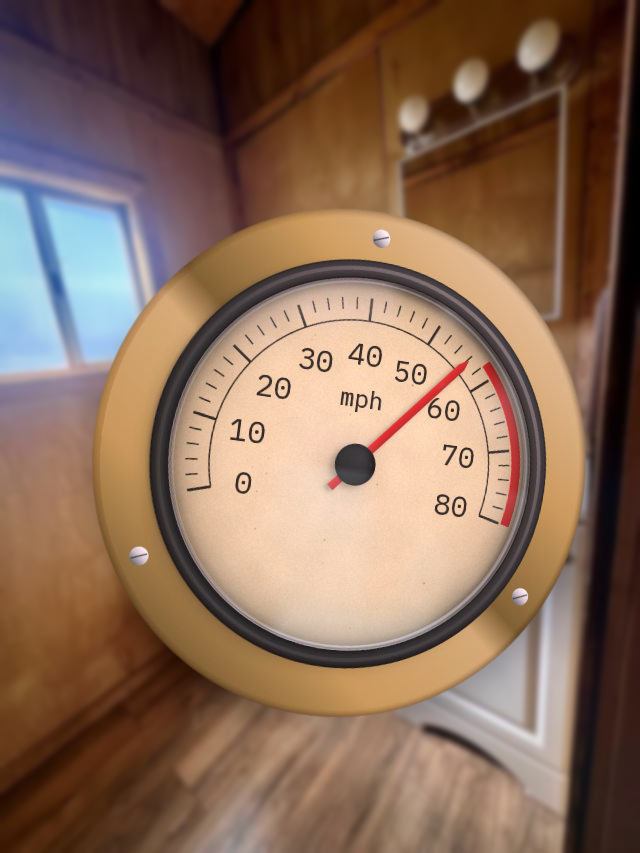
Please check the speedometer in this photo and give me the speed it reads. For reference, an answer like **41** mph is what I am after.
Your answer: **56** mph
